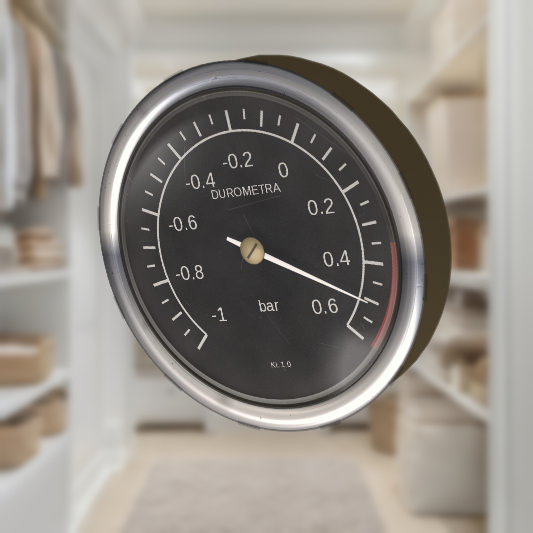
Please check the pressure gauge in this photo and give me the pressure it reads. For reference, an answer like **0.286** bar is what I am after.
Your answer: **0.5** bar
